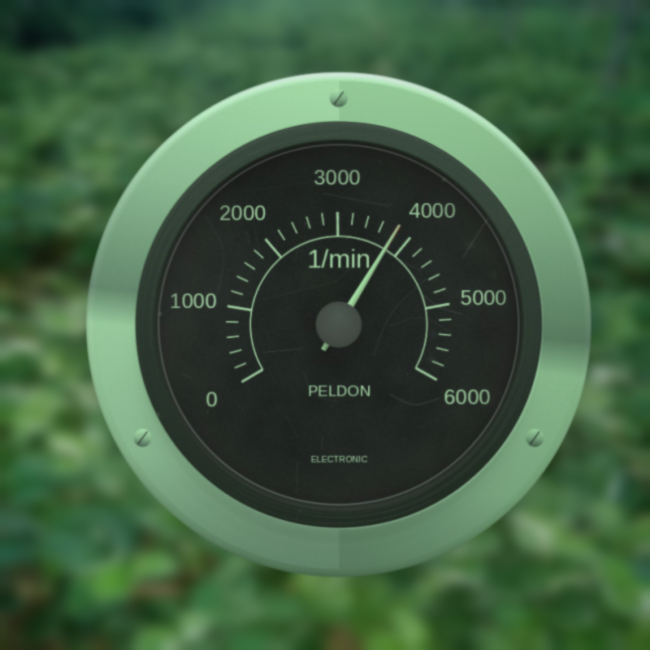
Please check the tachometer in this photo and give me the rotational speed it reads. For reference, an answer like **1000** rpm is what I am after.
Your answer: **3800** rpm
